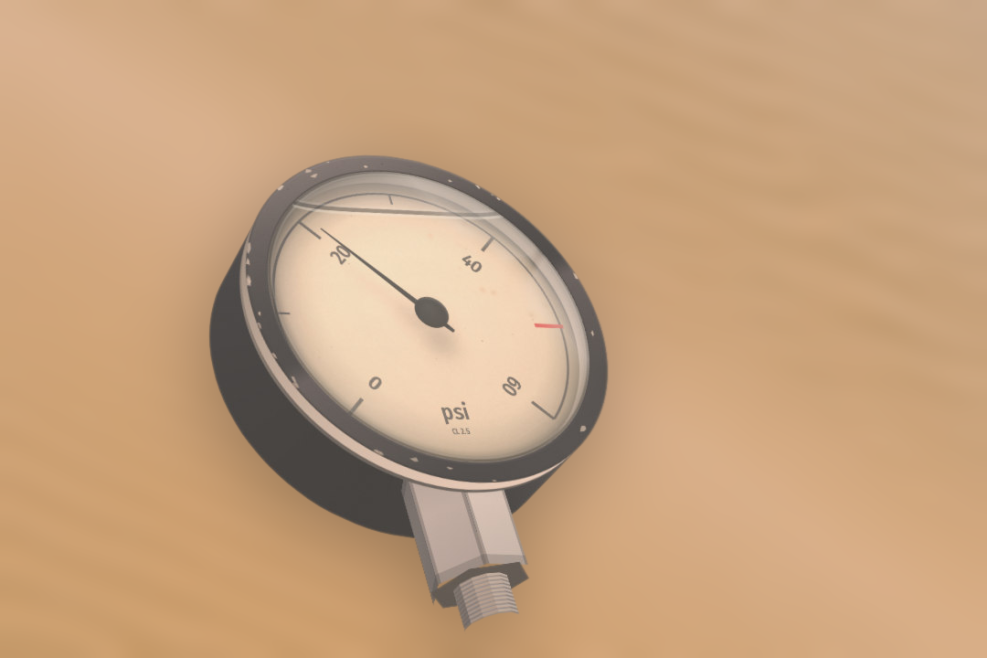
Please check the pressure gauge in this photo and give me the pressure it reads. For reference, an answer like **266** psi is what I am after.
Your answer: **20** psi
